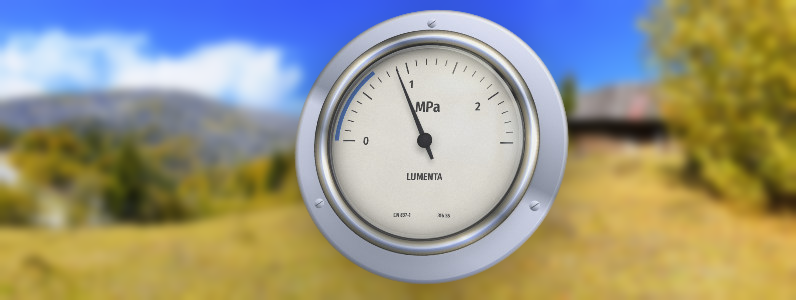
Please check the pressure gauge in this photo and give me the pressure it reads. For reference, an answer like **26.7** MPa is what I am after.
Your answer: **0.9** MPa
